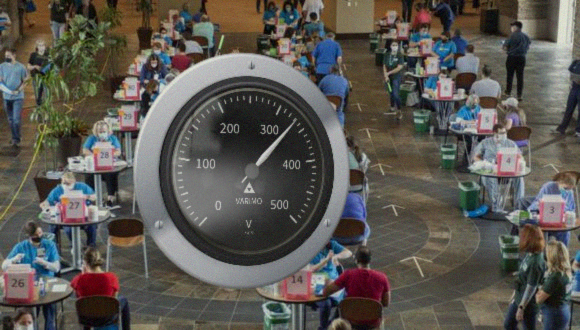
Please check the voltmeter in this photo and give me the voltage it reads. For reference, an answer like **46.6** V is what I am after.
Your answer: **330** V
